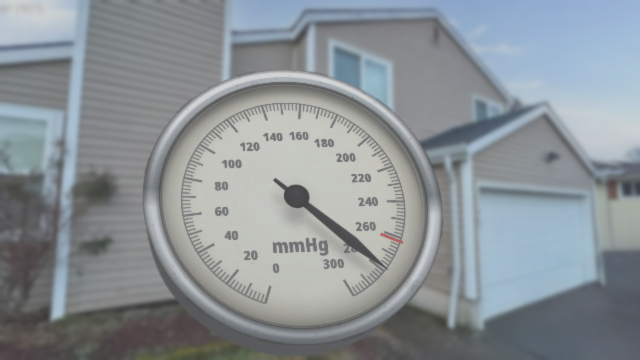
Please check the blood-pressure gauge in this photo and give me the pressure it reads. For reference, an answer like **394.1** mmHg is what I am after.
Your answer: **280** mmHg
